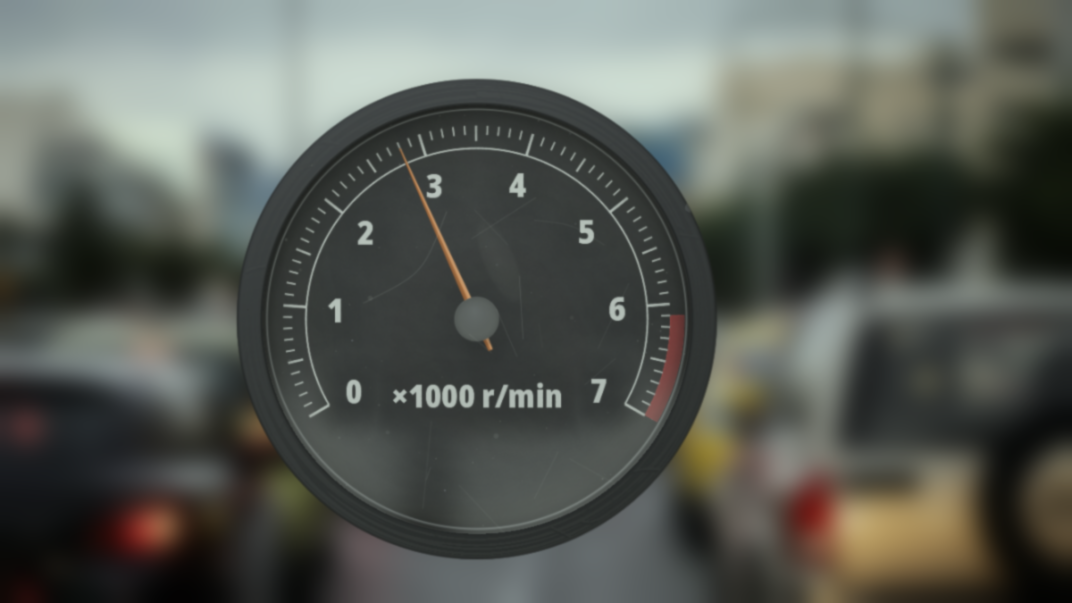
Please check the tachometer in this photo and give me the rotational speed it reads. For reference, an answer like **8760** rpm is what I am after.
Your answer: **2800** rpm
